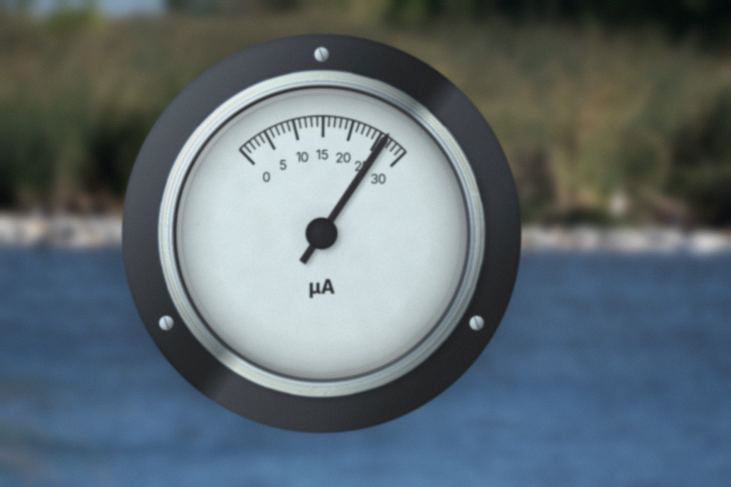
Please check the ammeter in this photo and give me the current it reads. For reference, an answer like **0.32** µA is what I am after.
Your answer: **26** µA
